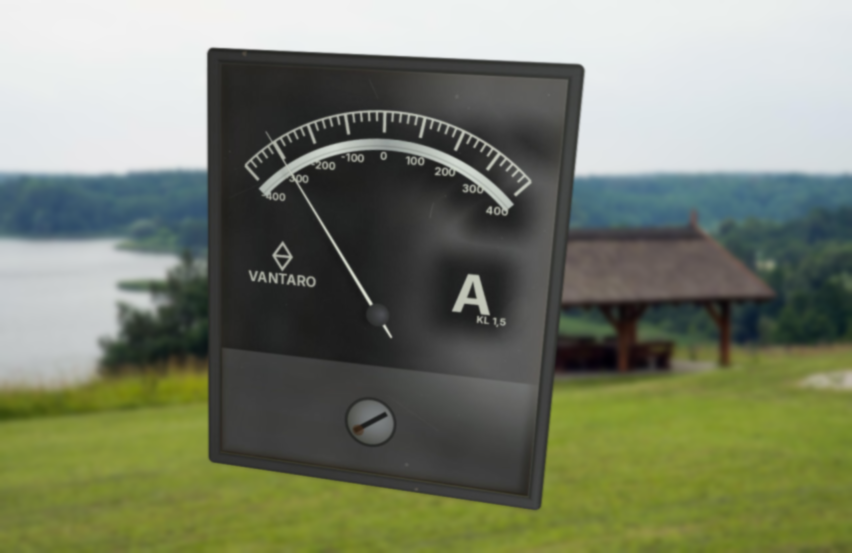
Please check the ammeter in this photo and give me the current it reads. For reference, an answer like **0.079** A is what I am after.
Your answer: **-300** A
